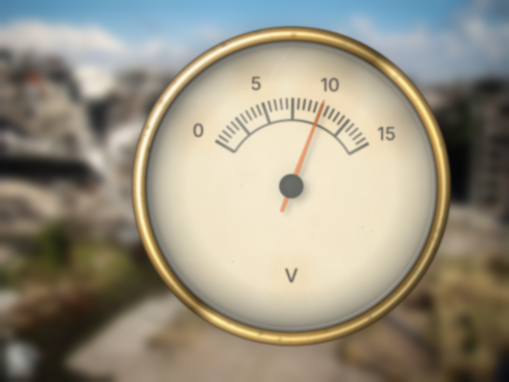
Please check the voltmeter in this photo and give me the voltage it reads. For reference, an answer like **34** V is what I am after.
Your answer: **10** V
